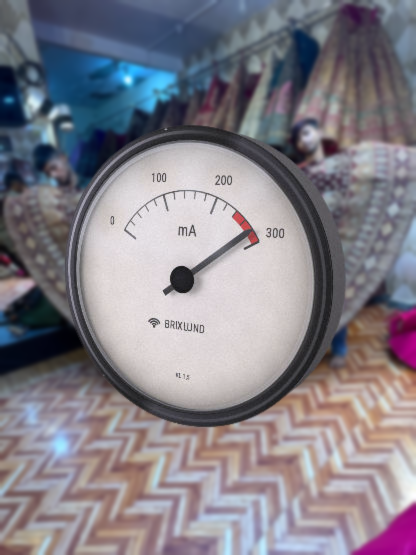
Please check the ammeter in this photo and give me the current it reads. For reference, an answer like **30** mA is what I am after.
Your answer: **280** mA
